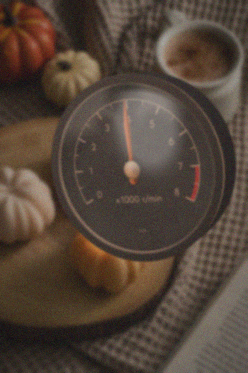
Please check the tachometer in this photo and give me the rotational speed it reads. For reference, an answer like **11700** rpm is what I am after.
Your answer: **4000** rpm
